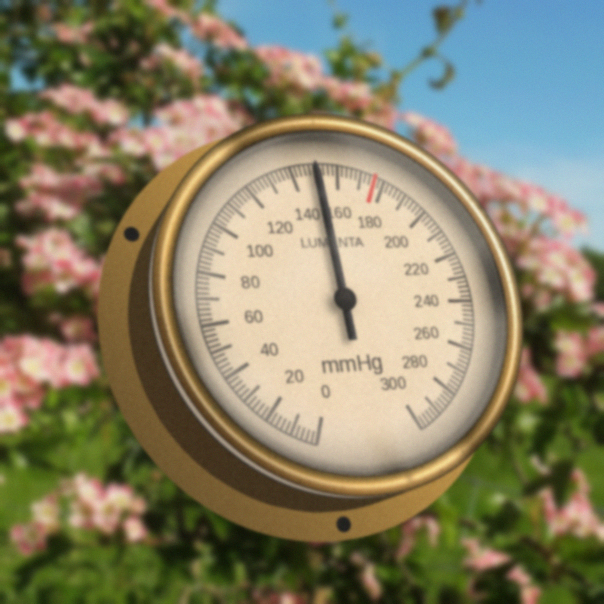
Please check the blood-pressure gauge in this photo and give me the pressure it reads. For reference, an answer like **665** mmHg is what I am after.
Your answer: **150** mmHg
